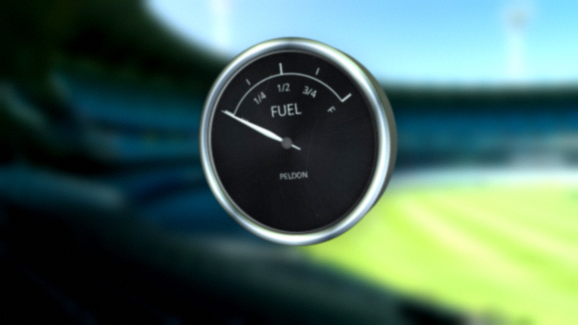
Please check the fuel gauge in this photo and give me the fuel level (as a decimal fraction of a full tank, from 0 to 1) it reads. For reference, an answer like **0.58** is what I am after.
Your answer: **0**
